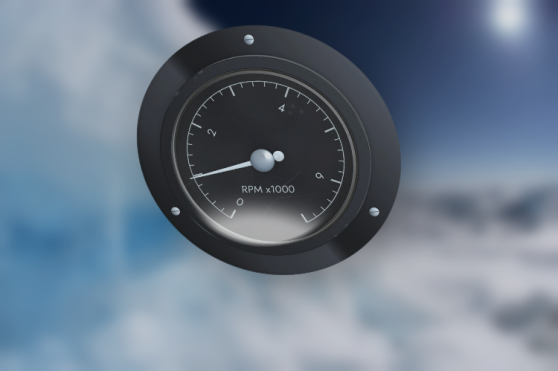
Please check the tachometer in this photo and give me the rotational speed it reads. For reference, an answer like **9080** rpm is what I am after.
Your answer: **1000** rpm
